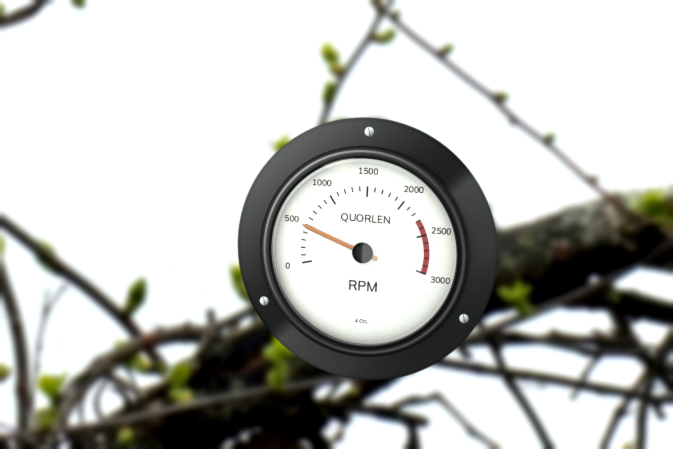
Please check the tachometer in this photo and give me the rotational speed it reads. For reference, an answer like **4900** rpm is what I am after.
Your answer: **500** rpm
